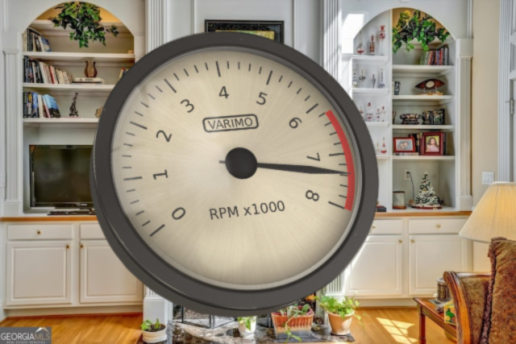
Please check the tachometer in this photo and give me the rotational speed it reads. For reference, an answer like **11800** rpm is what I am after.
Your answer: **7400** rpm
